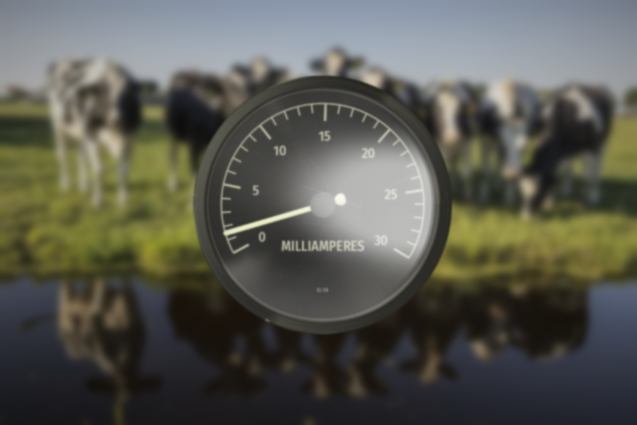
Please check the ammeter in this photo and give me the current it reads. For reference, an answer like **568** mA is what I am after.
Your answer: **1.5** mA
